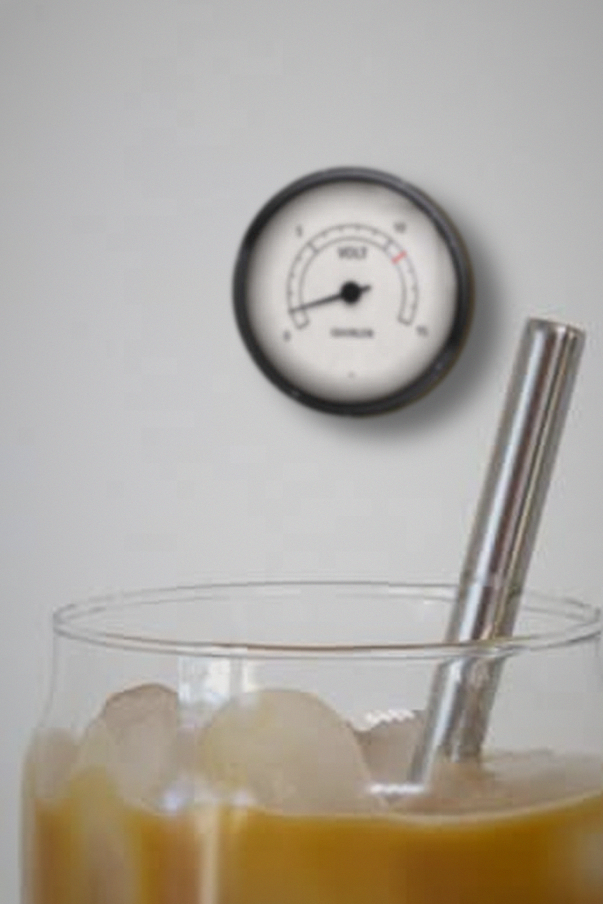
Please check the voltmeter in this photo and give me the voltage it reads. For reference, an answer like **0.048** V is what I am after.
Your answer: **1** V
